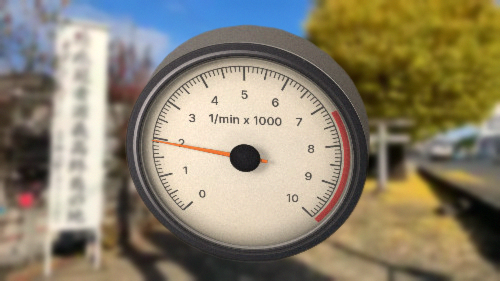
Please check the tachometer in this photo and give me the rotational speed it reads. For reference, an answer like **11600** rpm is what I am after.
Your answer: **2000** rpm
